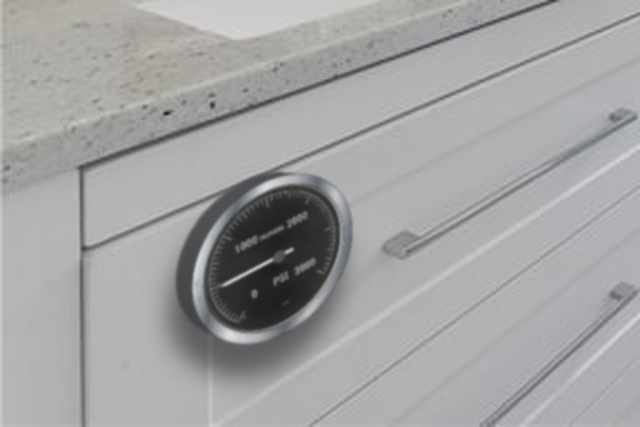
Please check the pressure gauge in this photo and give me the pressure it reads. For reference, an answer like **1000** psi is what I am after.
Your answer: **500** psi
